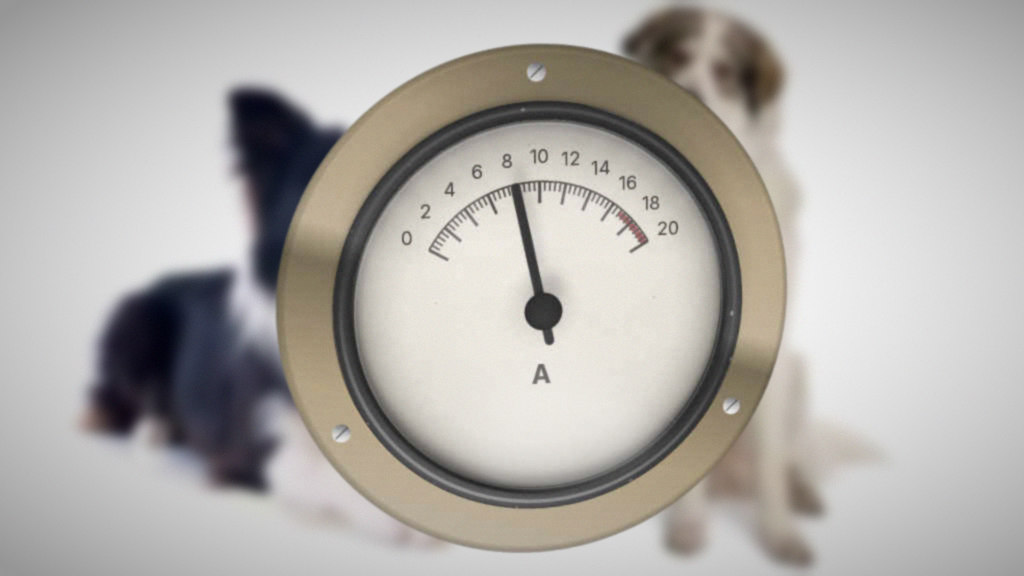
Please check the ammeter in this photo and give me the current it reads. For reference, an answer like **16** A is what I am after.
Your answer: **8** A
